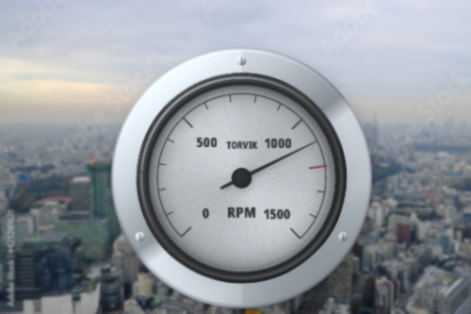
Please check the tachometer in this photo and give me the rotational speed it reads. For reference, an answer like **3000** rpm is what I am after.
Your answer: **1100** rpm
